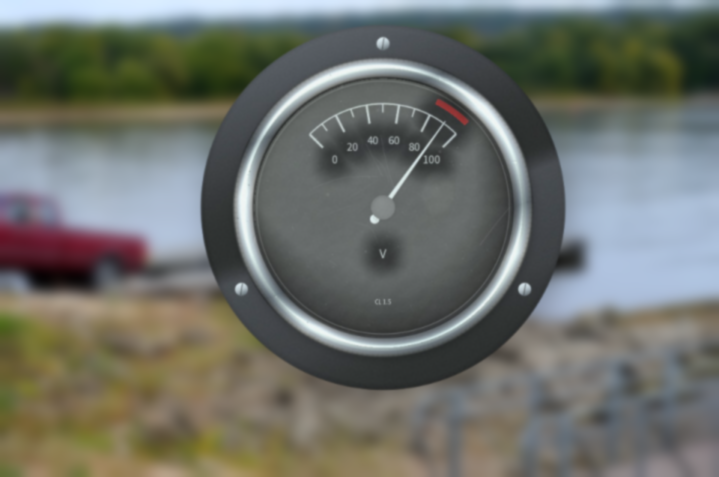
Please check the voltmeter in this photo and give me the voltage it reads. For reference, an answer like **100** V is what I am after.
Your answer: **90** V
